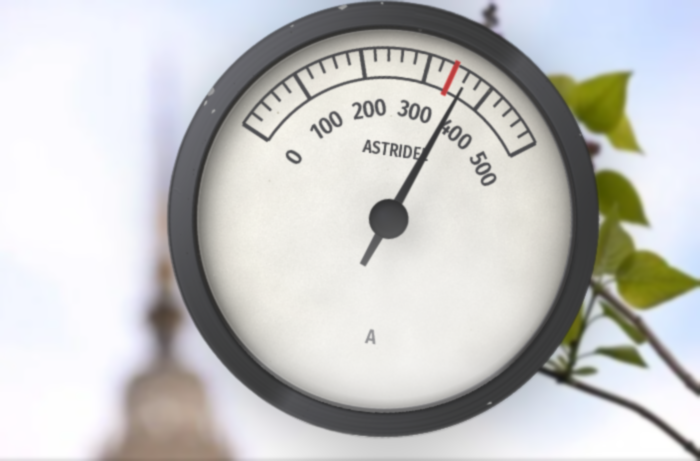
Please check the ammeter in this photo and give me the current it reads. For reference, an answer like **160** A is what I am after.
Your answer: **360** A
